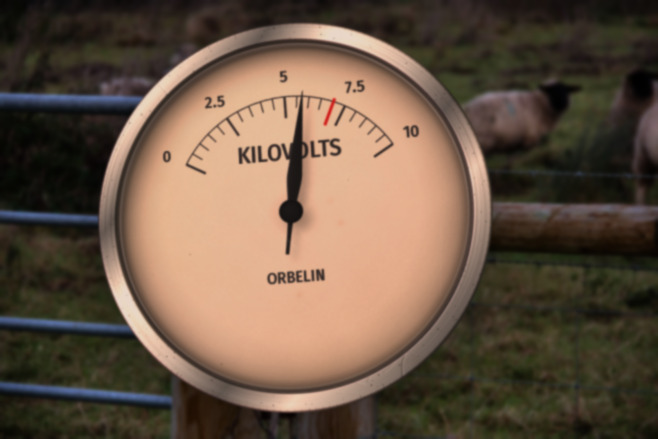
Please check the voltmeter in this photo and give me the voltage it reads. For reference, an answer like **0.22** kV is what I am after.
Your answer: **5.75** kV
